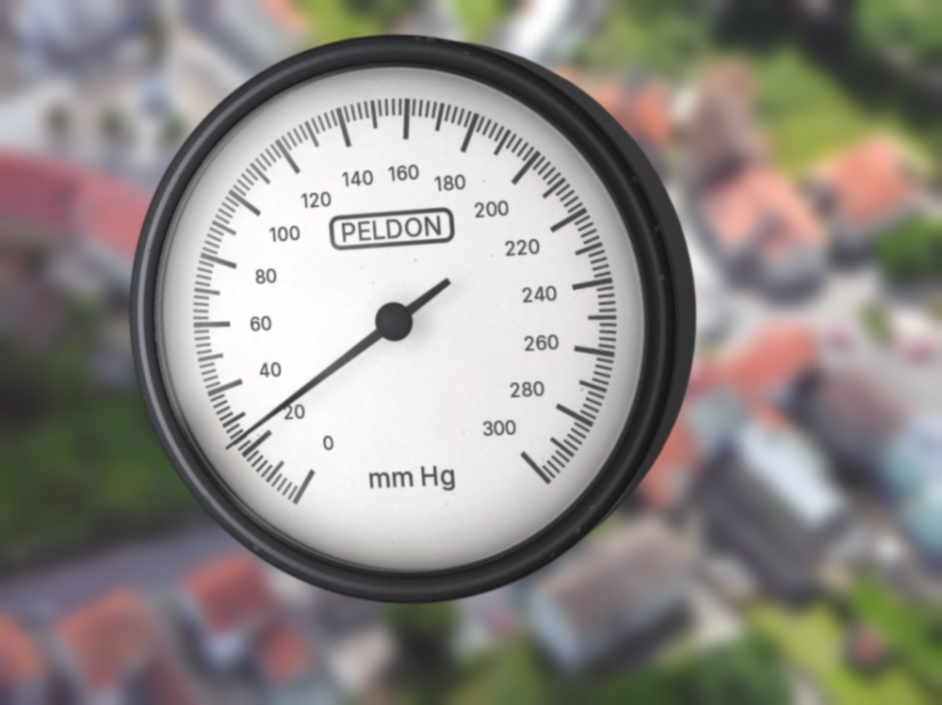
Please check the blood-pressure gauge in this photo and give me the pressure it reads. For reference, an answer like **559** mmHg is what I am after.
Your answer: **24** mmHg
